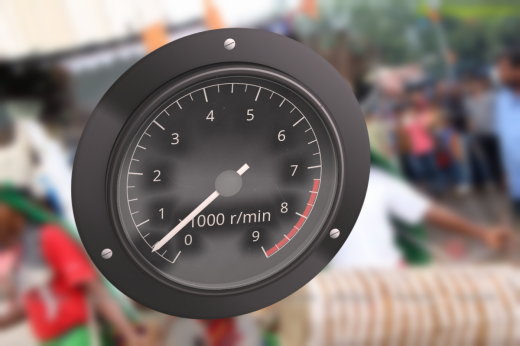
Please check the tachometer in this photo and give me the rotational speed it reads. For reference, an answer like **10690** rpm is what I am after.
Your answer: **500** rpm
